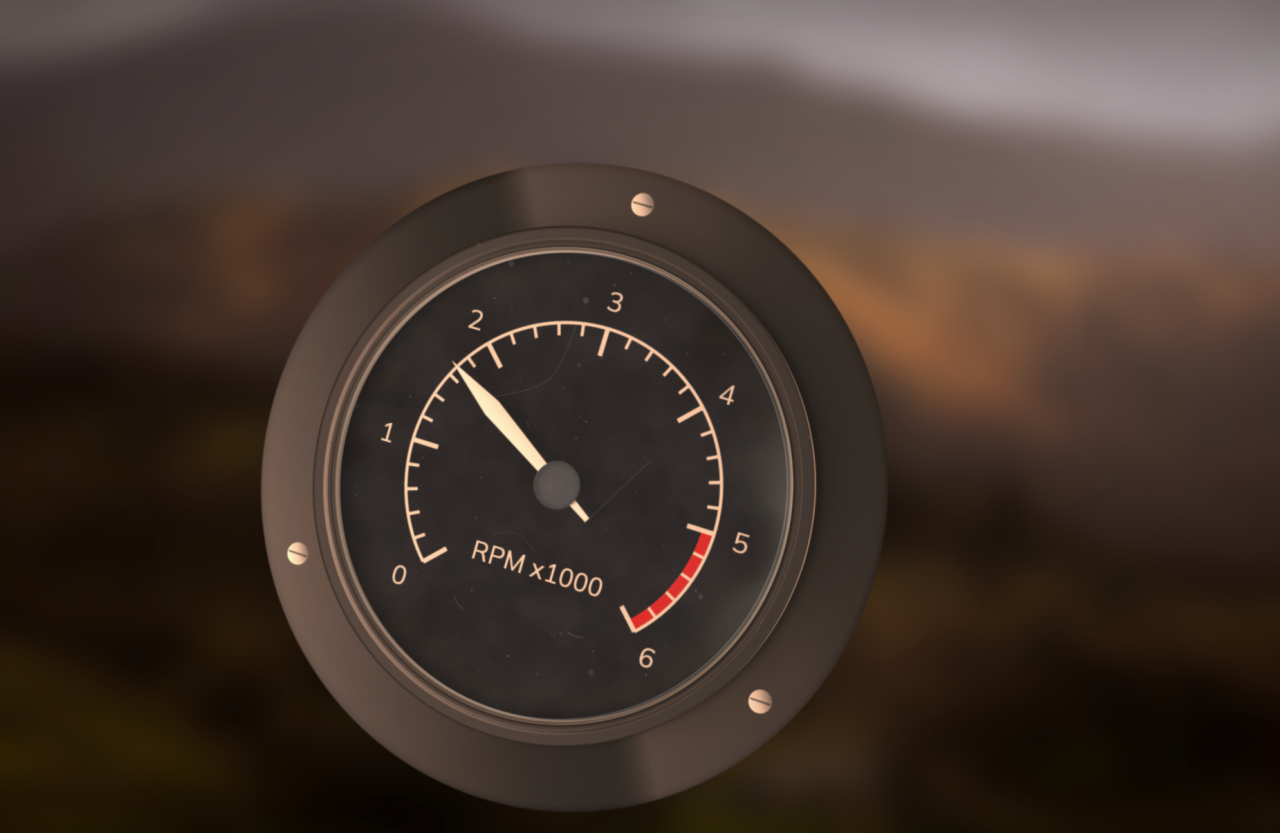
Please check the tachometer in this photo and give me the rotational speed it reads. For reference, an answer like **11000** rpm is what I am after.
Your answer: **1700** rpm
